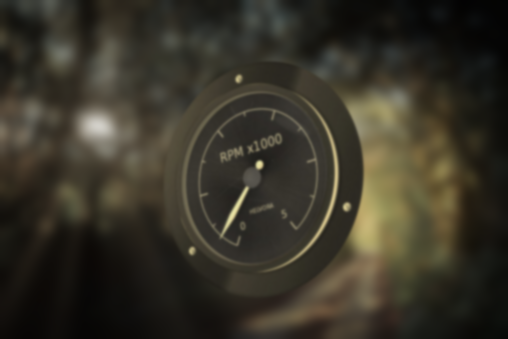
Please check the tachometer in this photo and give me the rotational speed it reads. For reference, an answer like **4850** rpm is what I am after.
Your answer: **250** rpm
